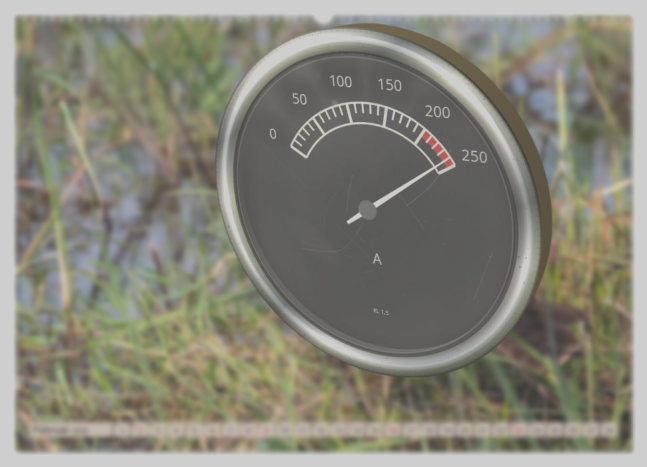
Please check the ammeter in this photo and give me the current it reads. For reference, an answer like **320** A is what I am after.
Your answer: **240** A
